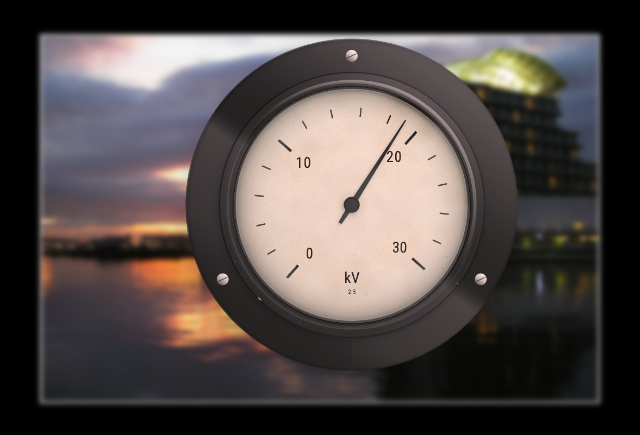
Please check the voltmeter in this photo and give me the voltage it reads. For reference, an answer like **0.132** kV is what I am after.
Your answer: **19** kV
